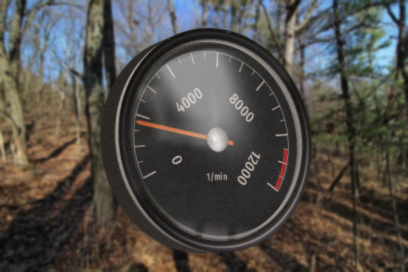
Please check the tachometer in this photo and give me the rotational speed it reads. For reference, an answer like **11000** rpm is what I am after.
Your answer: **1750** rpm
